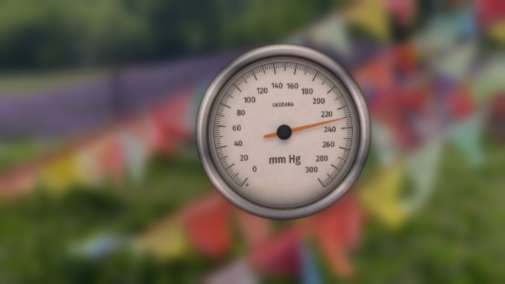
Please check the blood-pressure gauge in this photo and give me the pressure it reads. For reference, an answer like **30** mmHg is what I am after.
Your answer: **230** mmHg
